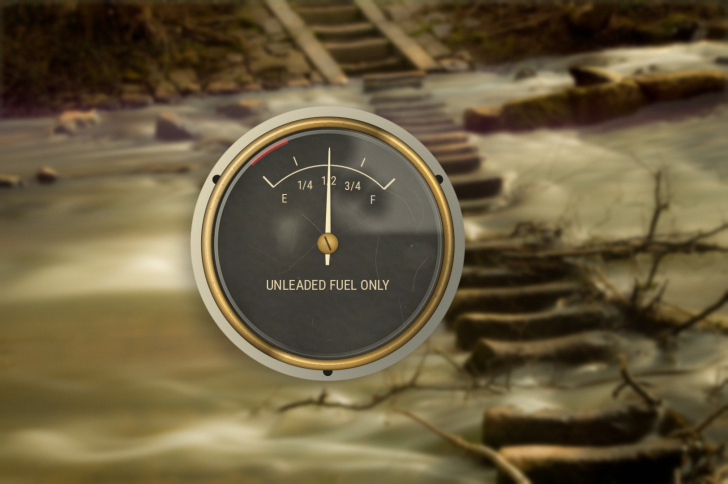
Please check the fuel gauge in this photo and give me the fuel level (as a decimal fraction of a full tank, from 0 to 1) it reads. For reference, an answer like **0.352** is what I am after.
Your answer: **0.5**
